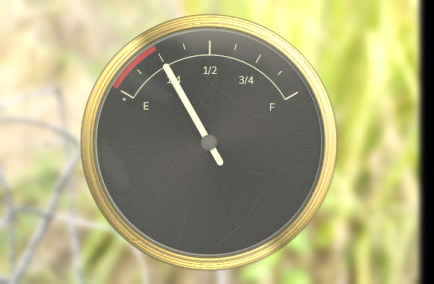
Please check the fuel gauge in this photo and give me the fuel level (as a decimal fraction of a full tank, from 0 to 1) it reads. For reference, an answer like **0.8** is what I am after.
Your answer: **0.25**
